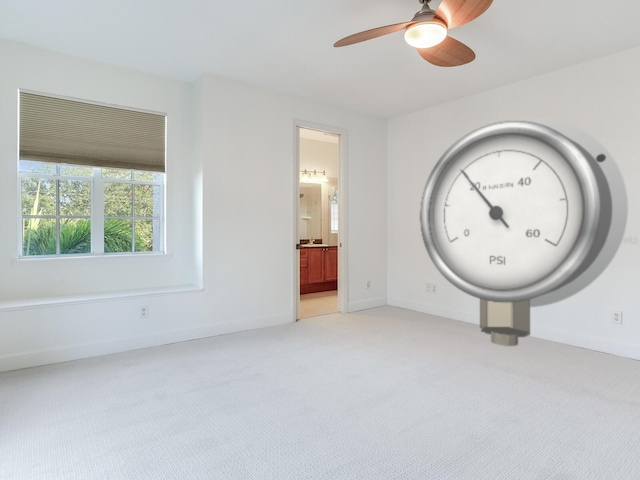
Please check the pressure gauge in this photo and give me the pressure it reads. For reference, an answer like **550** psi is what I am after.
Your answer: **20** psi
